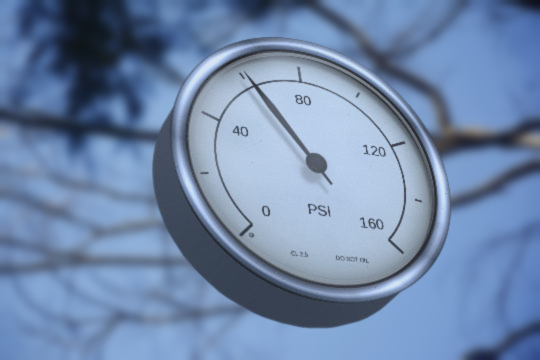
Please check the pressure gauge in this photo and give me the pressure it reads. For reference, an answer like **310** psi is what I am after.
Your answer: **60** psi
